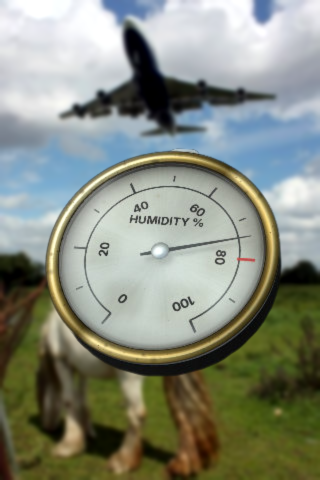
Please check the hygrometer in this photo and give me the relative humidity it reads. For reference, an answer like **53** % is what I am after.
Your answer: **75** %
